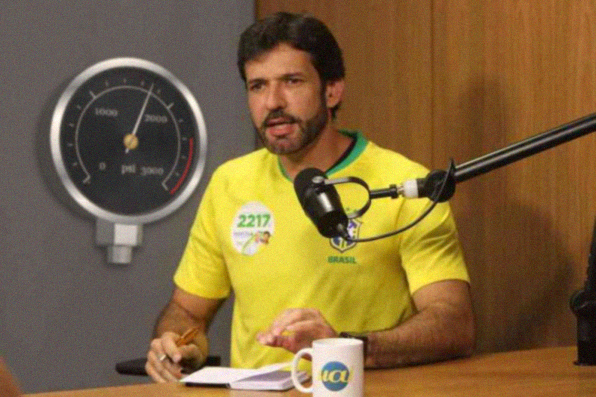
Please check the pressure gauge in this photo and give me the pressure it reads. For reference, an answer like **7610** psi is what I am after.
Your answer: **1700** psi
